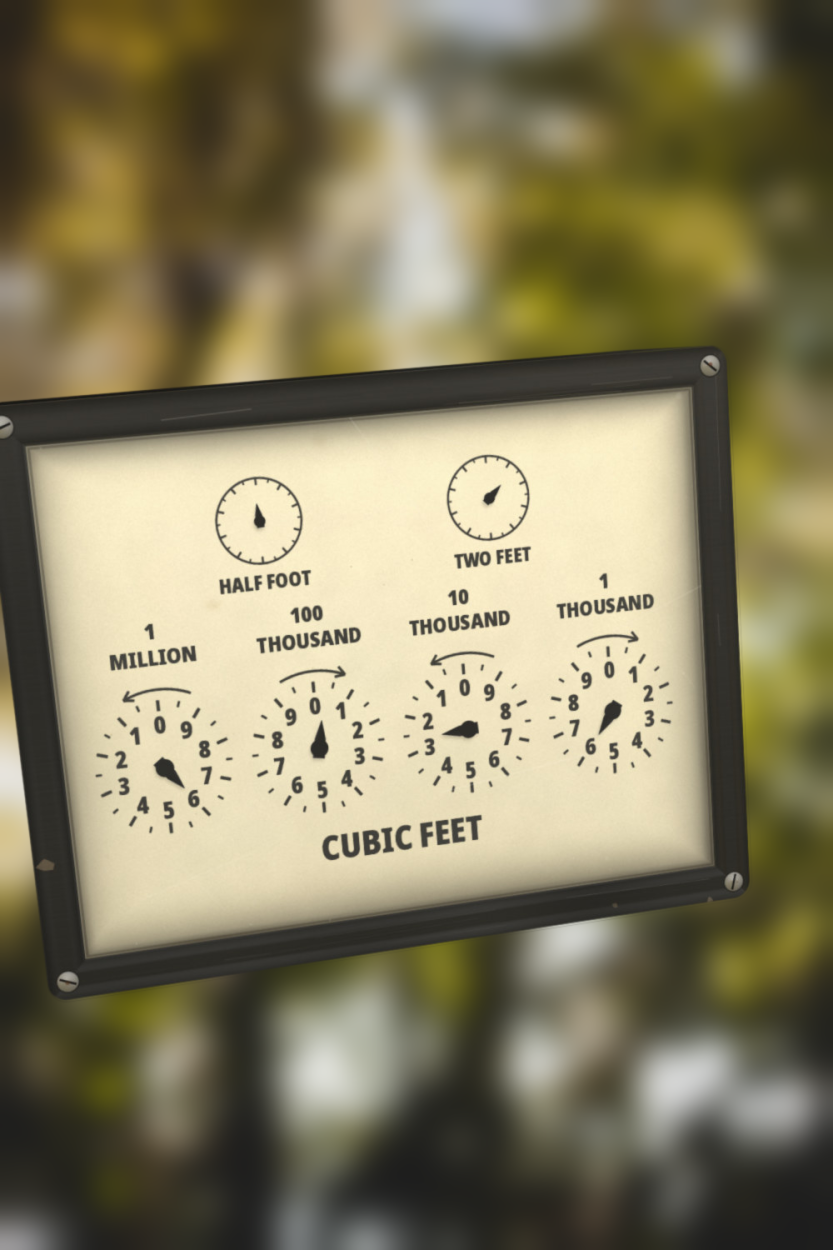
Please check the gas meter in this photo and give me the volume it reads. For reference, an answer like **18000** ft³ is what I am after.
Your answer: **602600** ft³
